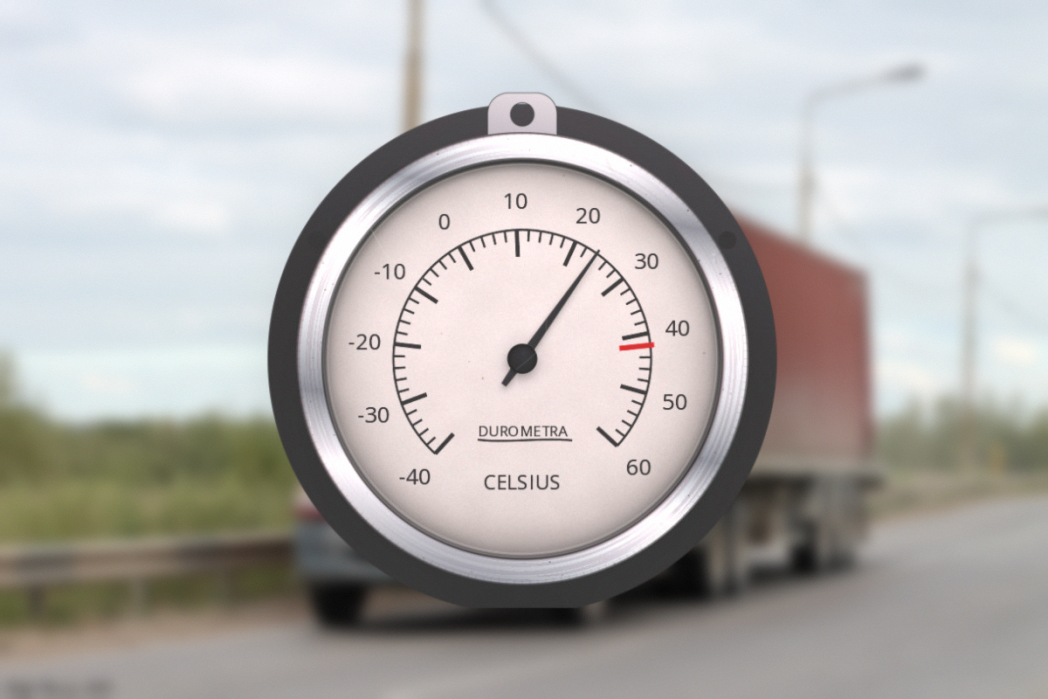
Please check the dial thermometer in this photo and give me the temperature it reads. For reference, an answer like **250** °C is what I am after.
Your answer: **24** °C
